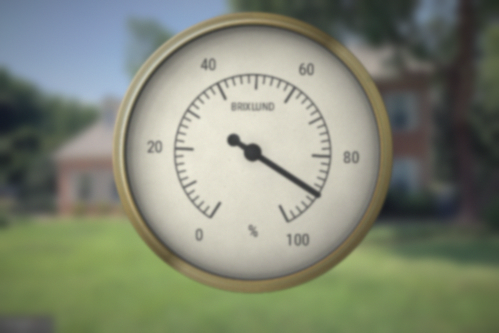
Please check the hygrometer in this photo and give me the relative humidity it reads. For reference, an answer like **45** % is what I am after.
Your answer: **90** %
